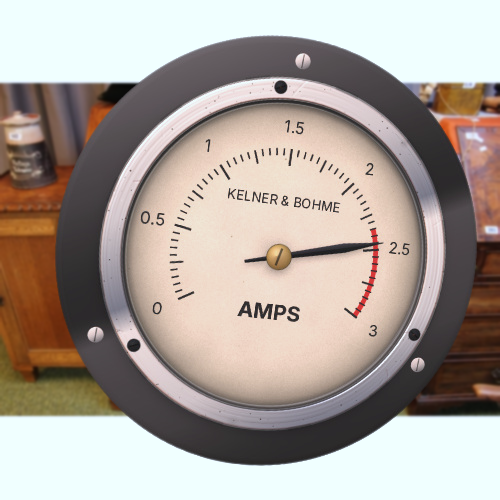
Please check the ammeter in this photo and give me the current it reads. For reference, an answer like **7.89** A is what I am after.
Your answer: **2.45** A
